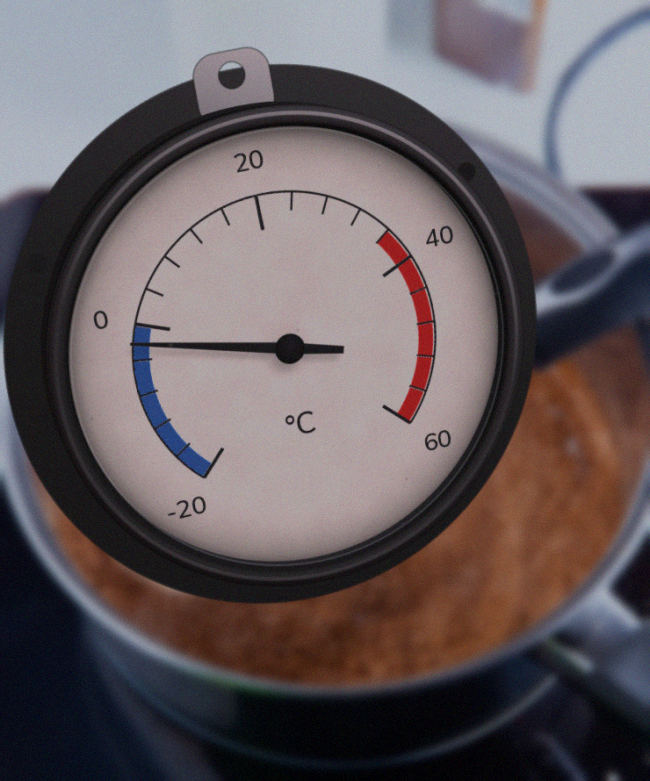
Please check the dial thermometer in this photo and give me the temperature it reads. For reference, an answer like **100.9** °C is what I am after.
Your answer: **-2** °C
